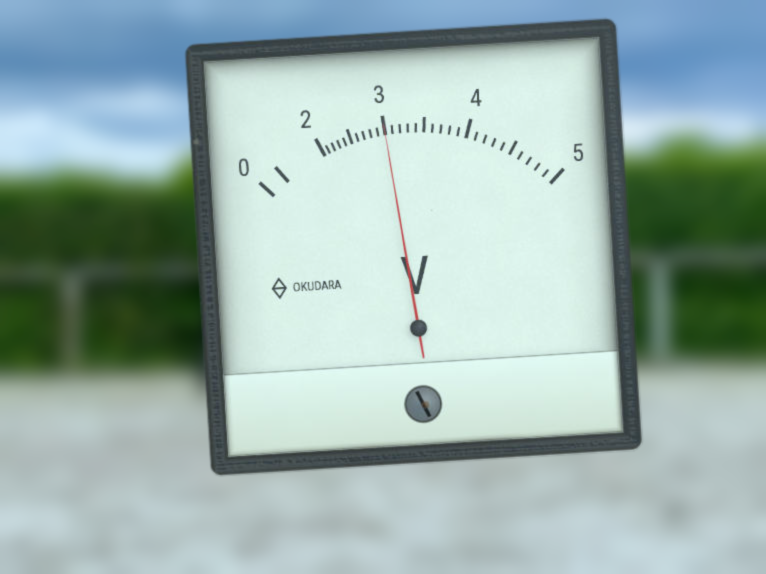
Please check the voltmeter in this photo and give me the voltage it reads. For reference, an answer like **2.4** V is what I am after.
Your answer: **3** V
